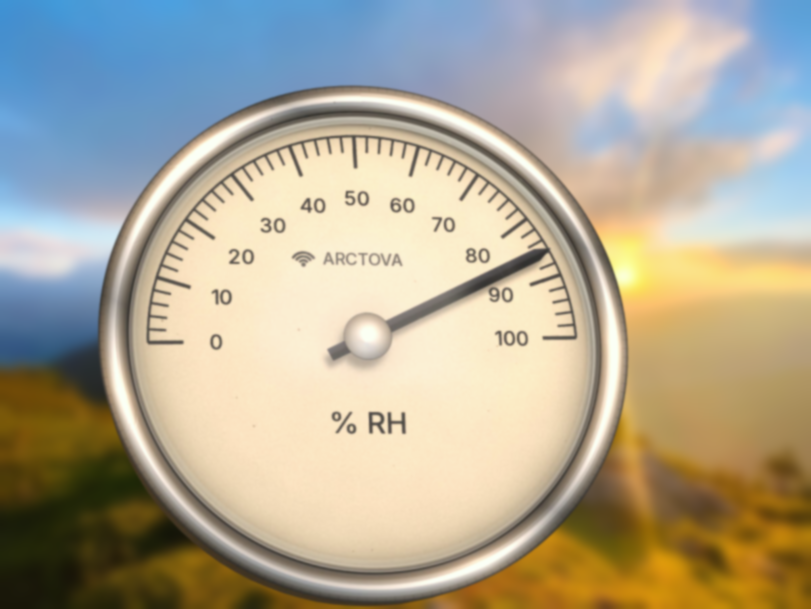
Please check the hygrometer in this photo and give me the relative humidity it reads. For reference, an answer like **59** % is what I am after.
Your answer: **86** %
